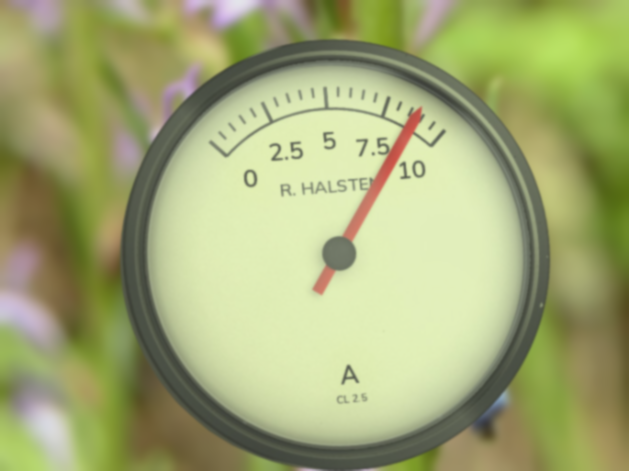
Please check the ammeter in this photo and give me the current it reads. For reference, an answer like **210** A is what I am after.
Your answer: **8.75** A
